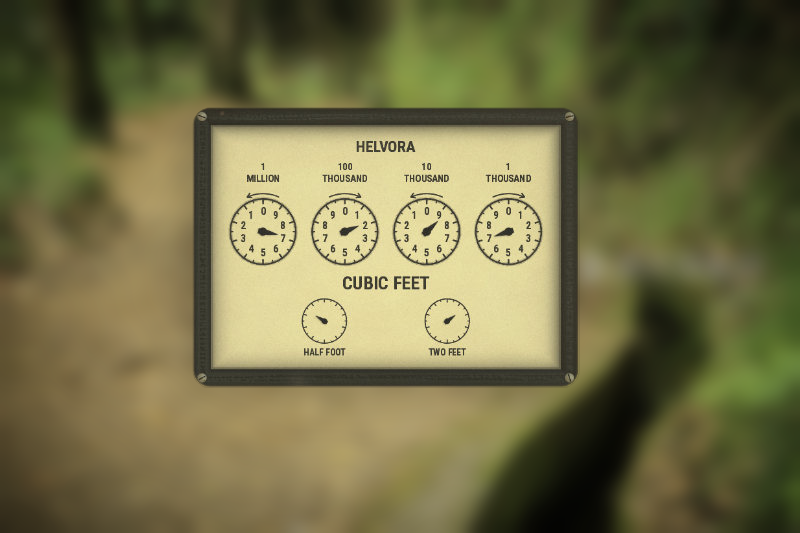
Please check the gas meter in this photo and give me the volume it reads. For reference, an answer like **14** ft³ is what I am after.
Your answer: **718700** ft³
